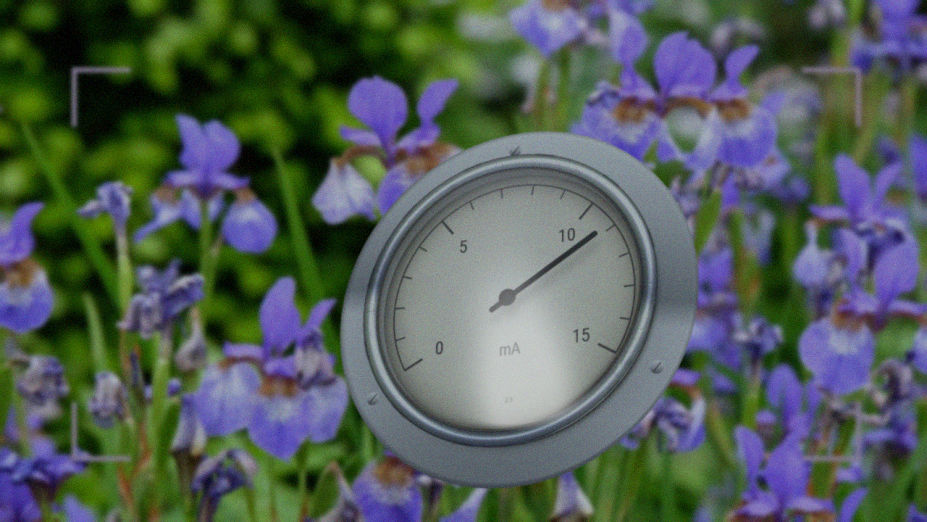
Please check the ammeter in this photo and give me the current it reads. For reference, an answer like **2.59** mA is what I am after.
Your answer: **11** mA
